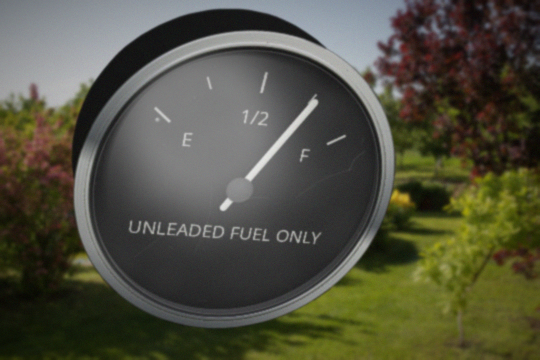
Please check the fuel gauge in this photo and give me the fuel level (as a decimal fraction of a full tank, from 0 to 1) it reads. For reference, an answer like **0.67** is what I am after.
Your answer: **0.75**
